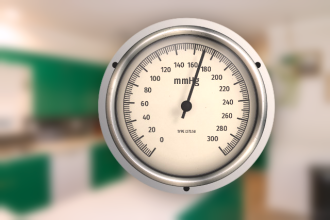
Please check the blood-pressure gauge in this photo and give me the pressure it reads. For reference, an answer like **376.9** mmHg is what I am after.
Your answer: **170** mmHg
